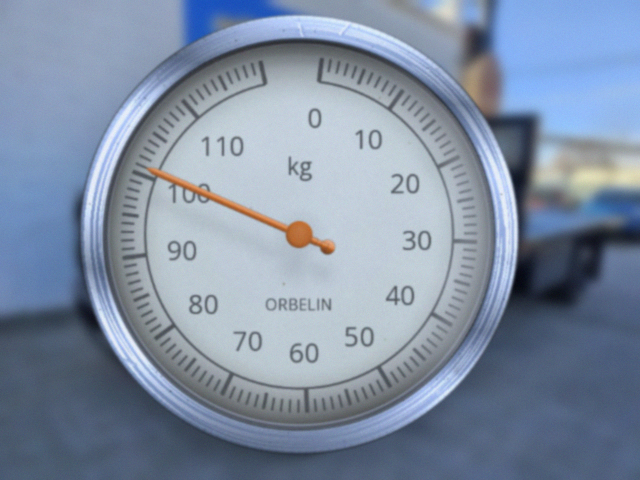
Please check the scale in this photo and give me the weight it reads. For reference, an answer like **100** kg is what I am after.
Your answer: **101** kg
